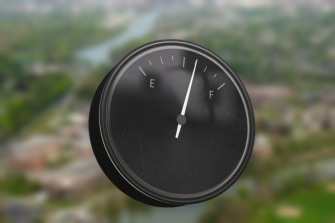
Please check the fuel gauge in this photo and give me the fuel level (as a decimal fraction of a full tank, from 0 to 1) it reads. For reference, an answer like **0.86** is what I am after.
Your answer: **0.625**
